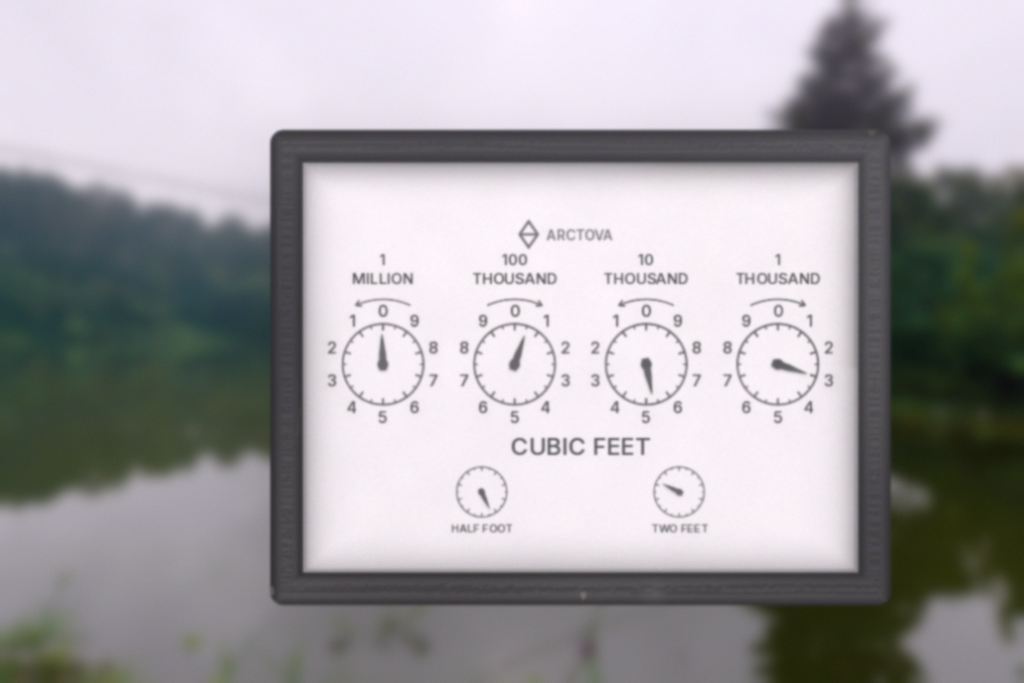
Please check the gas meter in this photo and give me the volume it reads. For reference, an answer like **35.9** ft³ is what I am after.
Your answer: **5300** ft³
